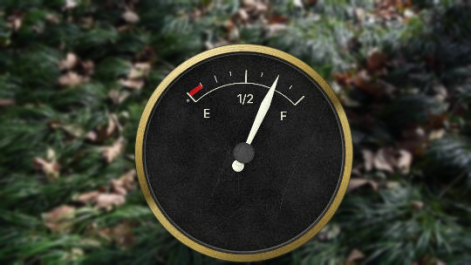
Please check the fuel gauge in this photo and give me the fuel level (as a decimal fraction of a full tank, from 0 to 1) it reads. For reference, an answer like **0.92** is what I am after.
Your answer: **0.75**
